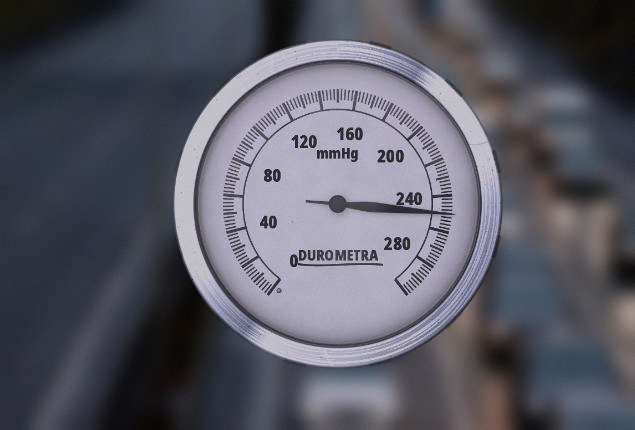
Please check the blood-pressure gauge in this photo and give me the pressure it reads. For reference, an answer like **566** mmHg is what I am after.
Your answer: **250** mmHg
